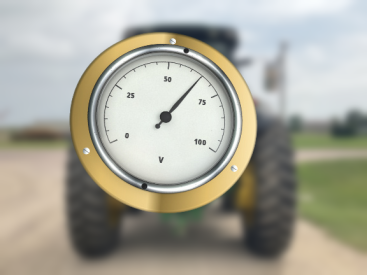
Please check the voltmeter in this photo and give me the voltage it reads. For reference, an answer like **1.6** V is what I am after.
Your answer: **65** V
